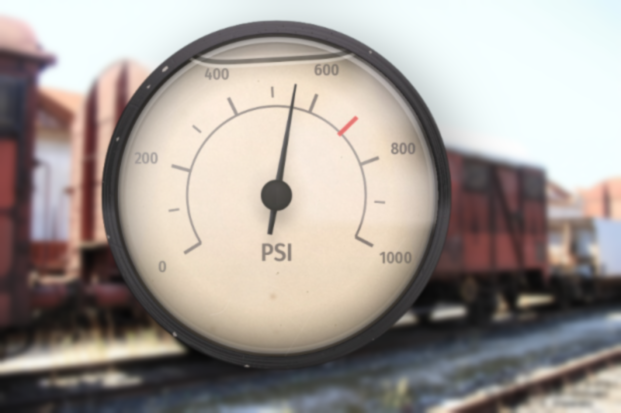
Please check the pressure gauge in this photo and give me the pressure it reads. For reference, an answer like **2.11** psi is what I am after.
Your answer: **550** psi
